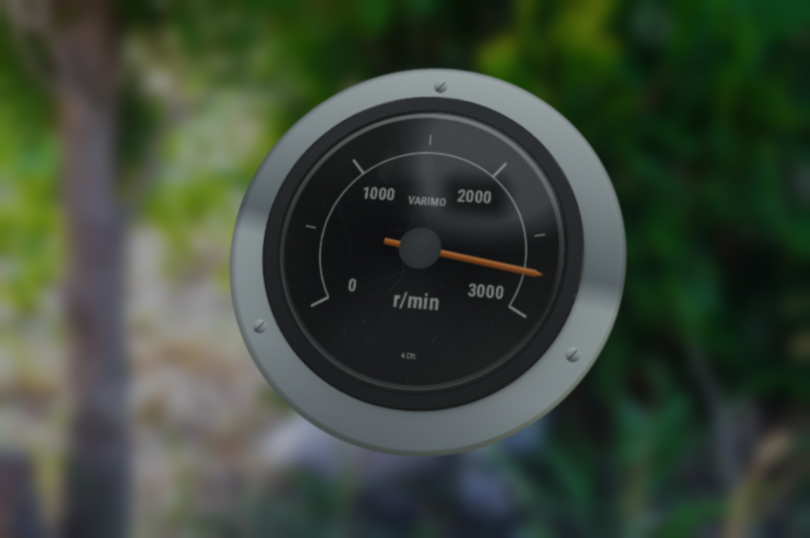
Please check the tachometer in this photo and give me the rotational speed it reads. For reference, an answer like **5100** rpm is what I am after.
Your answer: **2750** rpm
